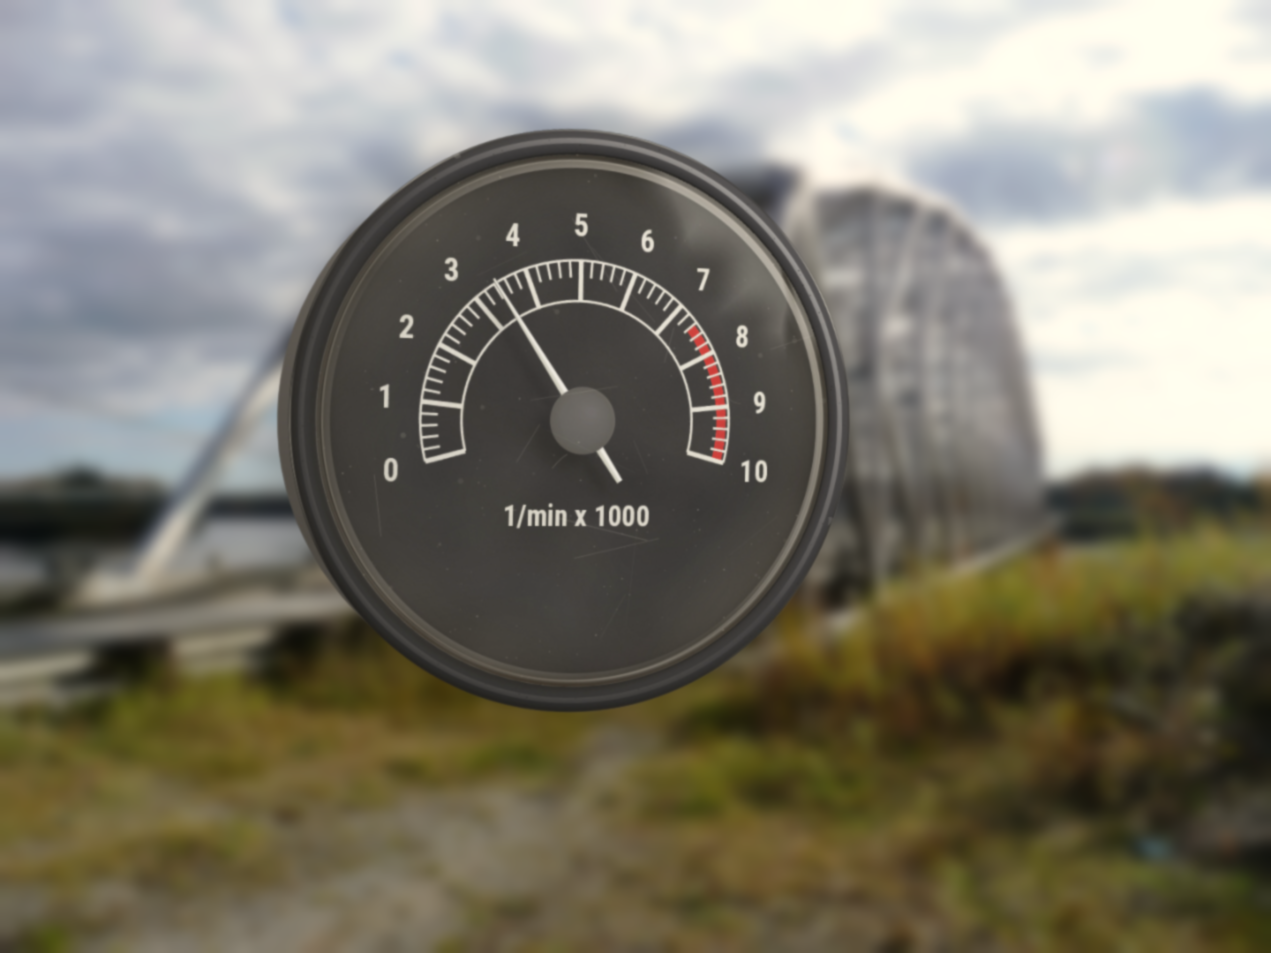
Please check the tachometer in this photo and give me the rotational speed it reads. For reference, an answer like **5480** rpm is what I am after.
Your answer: **3400** rpm
